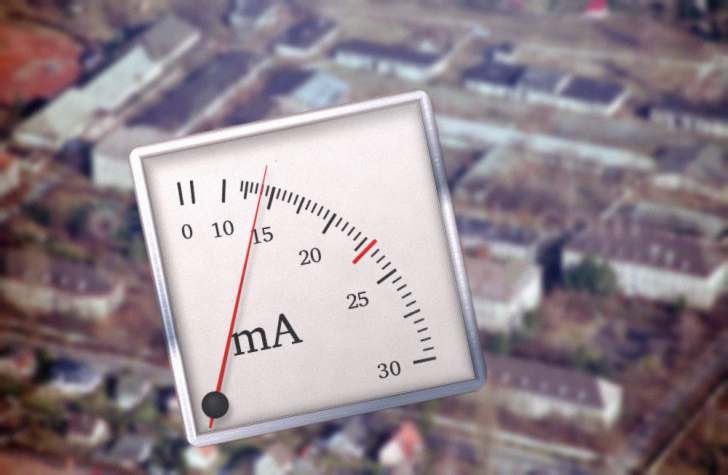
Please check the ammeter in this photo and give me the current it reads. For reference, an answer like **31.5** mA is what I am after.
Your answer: **14** mA
